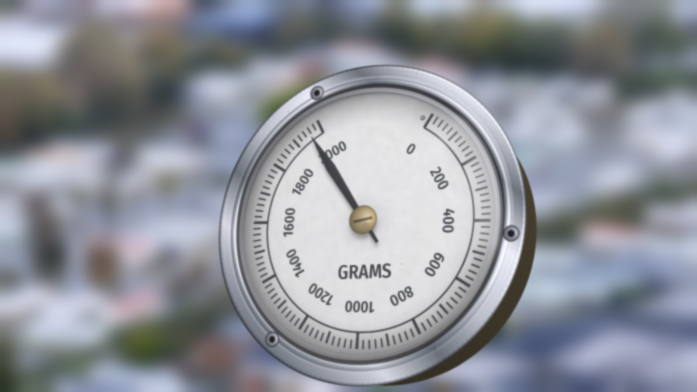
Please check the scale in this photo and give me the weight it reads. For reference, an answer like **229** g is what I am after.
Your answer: **1960** g
